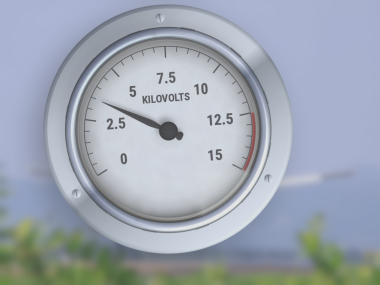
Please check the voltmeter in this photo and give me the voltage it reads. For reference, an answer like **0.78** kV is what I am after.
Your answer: **3.5** kV
